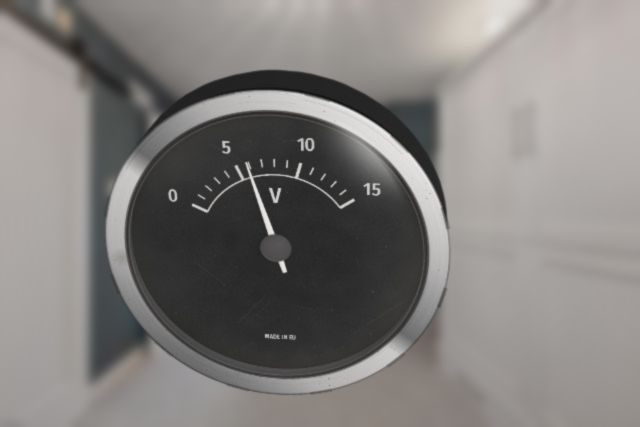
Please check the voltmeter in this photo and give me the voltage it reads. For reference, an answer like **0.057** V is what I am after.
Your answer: **6** V
